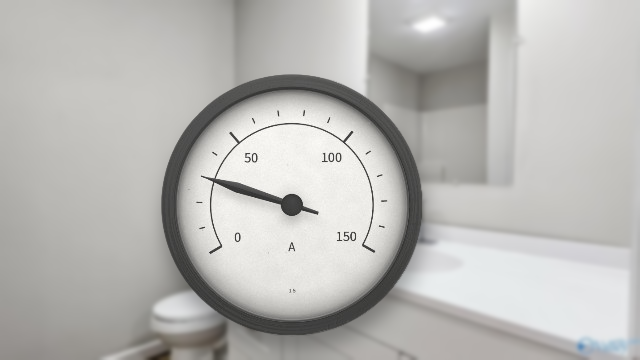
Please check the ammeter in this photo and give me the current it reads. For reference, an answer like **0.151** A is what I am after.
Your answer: **30** A
